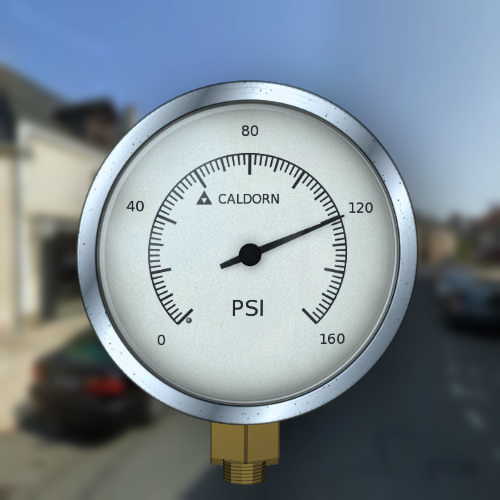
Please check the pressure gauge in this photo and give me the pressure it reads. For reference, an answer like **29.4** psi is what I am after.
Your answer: **120** psi
